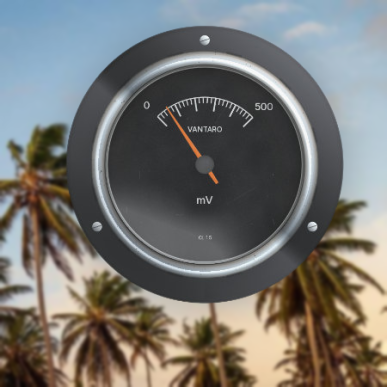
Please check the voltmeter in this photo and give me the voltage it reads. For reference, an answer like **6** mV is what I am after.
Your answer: **60** mV
